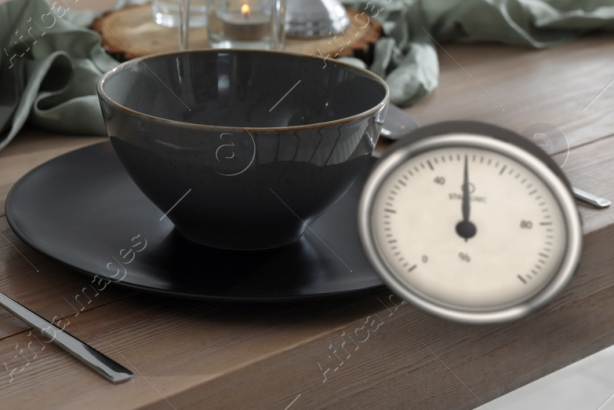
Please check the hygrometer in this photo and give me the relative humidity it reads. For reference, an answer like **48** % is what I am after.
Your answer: **50** %
